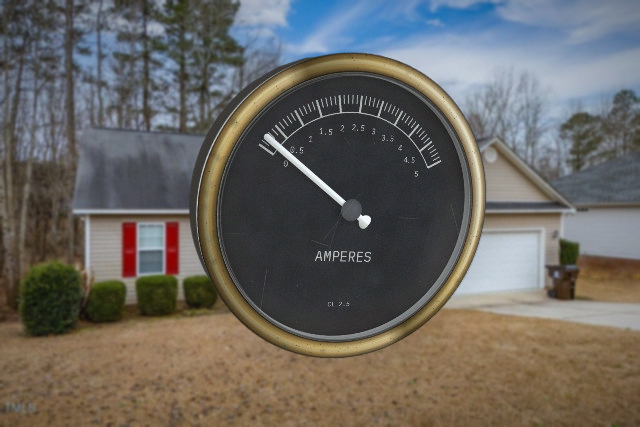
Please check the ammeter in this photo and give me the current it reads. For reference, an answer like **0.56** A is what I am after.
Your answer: **0.2** A
